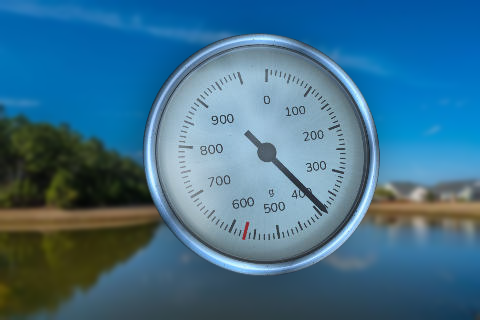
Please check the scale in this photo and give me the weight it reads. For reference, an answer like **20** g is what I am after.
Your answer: **390** g
